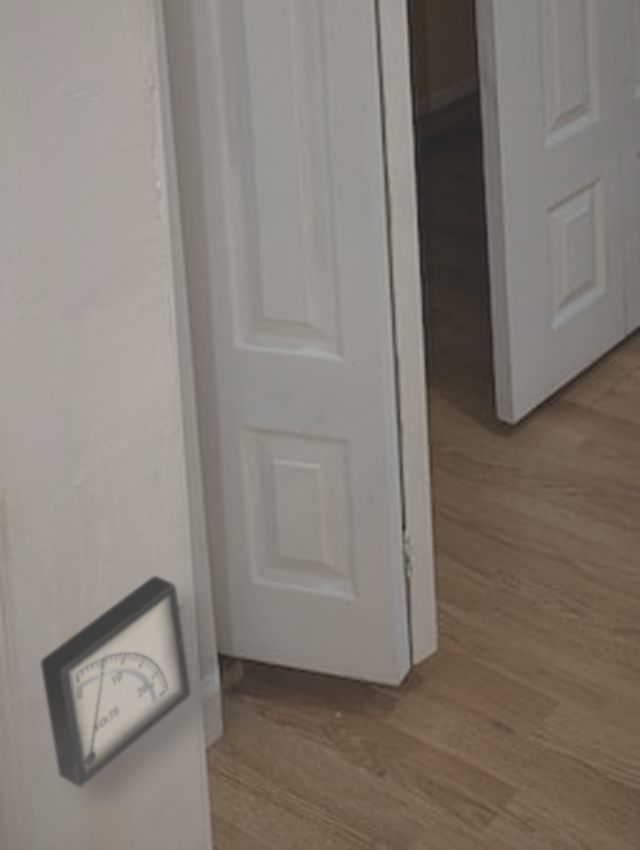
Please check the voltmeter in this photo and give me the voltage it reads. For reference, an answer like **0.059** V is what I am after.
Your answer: **5** V
